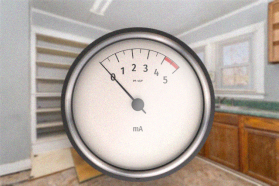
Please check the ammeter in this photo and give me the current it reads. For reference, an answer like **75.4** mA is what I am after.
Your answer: **0** mA
